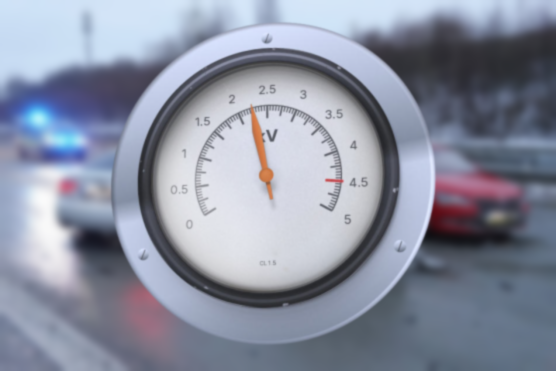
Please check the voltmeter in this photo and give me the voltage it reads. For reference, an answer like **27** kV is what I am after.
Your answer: **2.25** kV
